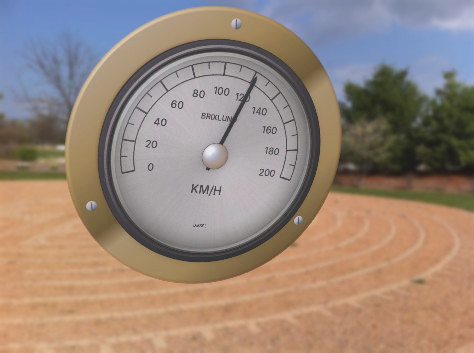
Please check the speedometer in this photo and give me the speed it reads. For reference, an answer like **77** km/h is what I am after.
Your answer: **120** km/h
